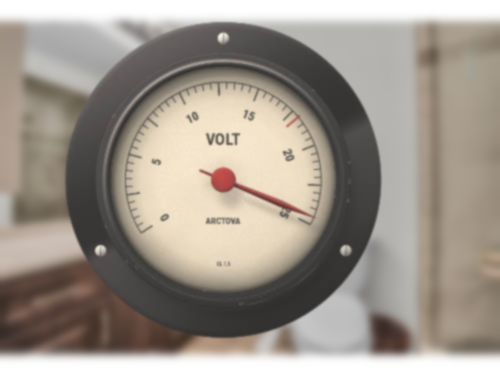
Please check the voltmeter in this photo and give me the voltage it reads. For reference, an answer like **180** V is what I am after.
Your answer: **24.5** V
